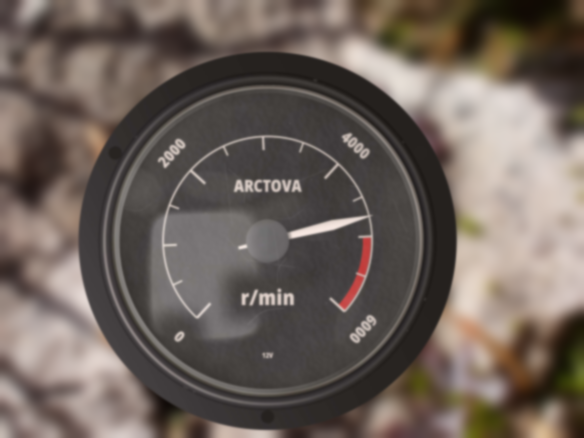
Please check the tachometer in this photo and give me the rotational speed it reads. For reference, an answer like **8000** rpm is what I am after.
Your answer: **4750** rpm
